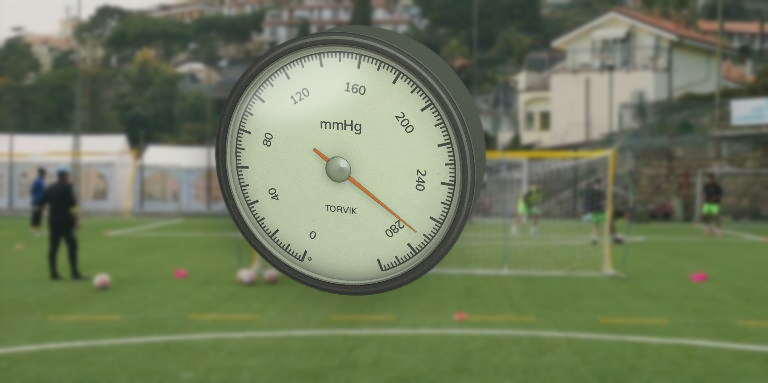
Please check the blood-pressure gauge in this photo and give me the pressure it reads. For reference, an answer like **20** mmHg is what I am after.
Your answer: **270** mmHg
